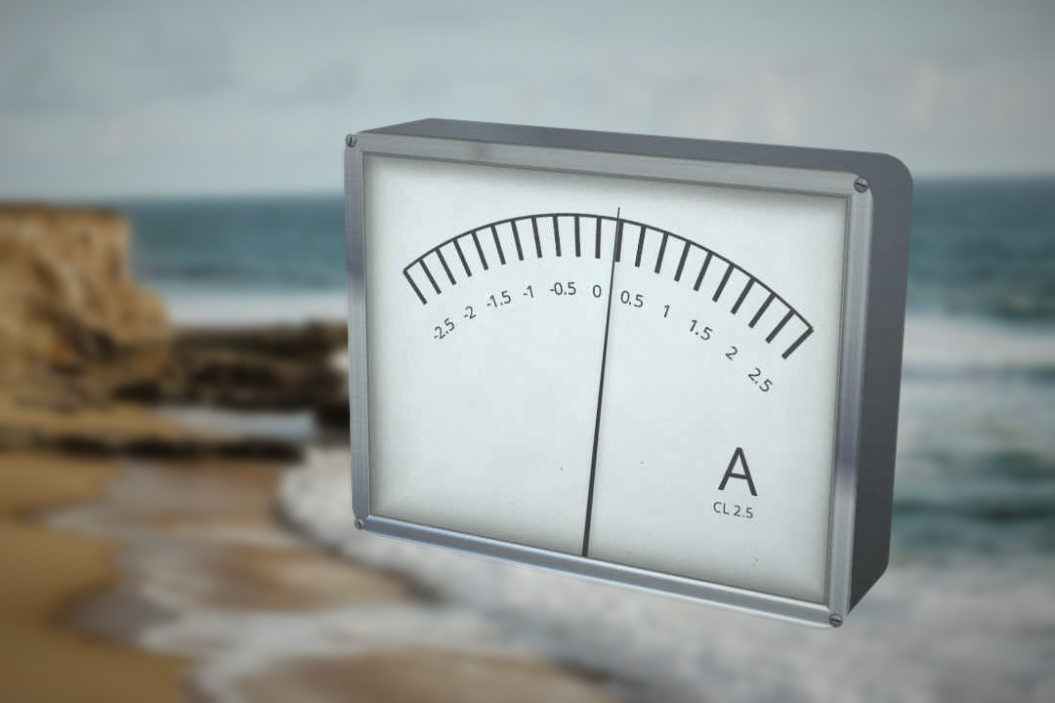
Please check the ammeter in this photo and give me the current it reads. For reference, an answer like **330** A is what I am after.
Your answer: **0.25** A
